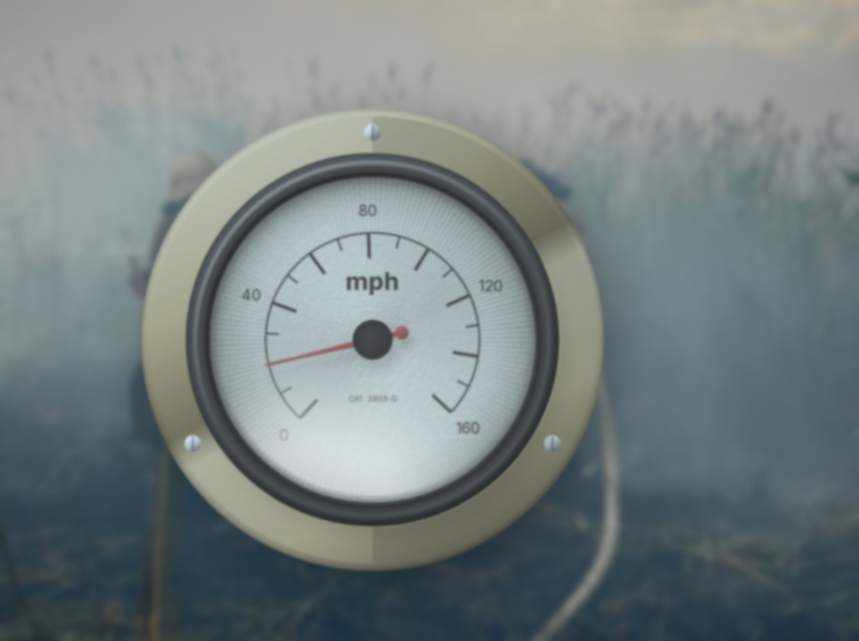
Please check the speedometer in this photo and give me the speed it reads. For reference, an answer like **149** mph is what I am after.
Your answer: **20** mph
